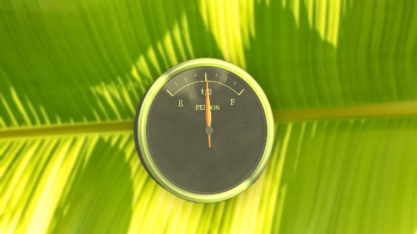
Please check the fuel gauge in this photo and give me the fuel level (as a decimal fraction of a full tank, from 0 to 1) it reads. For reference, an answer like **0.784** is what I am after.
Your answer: **0.5**
